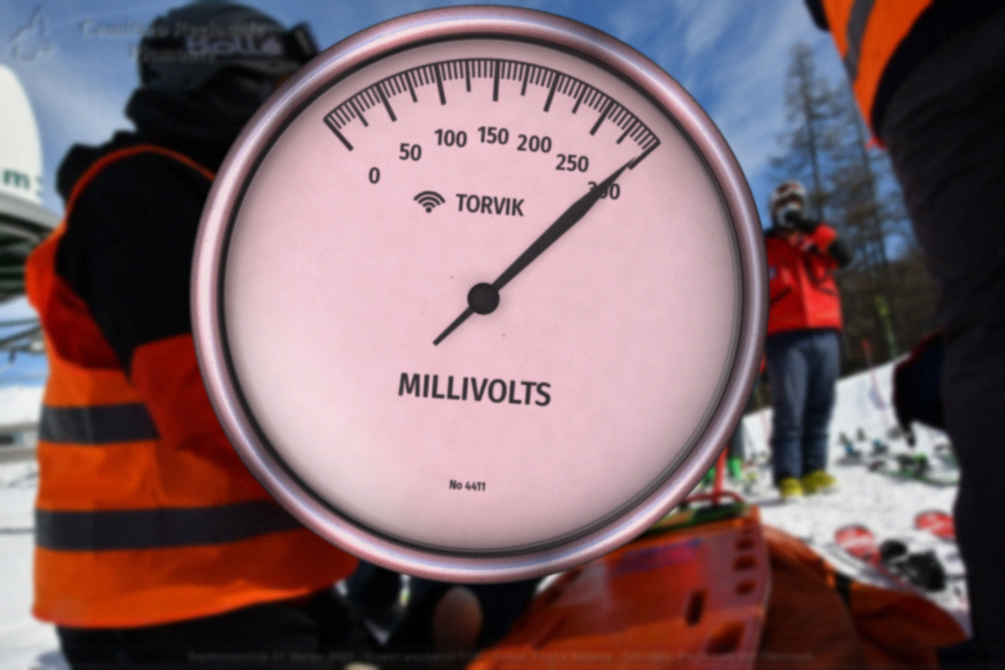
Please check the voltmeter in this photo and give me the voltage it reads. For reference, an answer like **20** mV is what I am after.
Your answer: **295** mV
